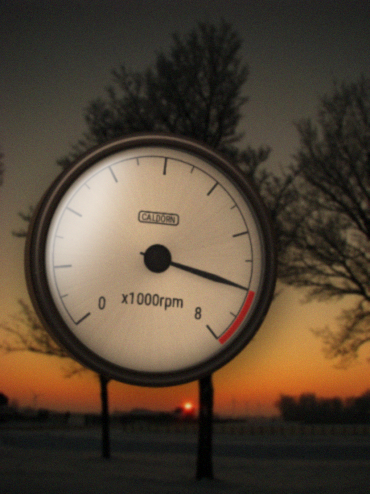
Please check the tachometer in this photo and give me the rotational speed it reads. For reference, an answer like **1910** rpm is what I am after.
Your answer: **7000** rpm
